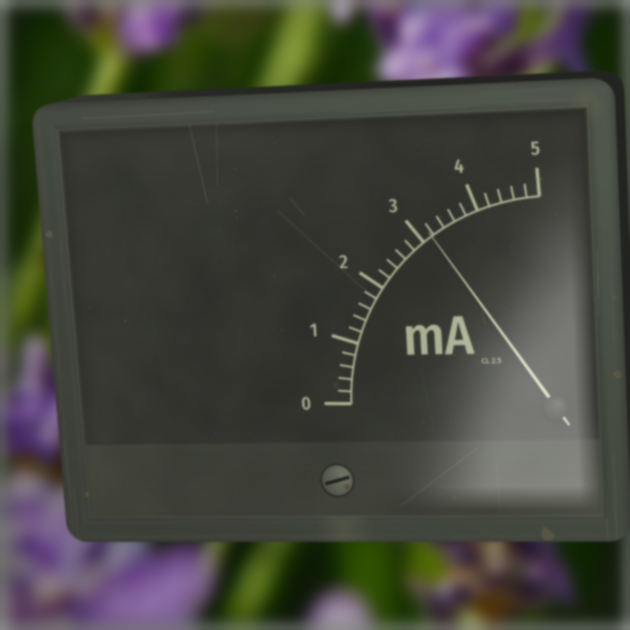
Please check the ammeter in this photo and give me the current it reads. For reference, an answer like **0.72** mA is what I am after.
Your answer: **3.2** mA
